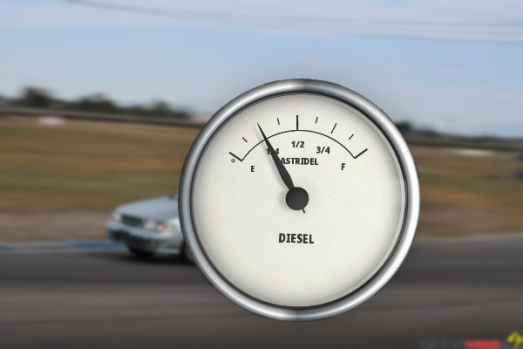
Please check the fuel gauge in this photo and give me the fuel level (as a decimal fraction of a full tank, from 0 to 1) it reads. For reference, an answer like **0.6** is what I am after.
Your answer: **0.25**
